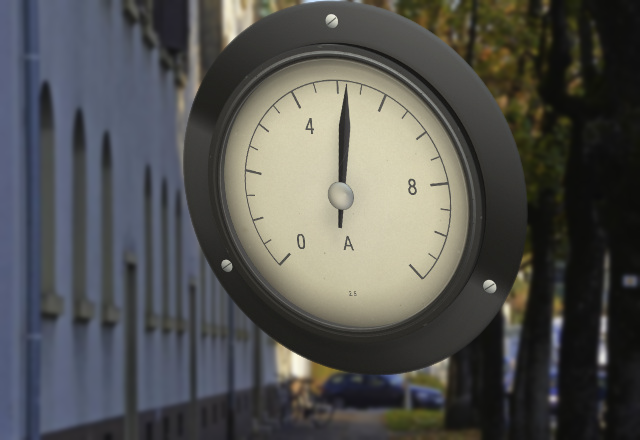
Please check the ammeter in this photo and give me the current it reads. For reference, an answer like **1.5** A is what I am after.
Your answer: **5.25** A
